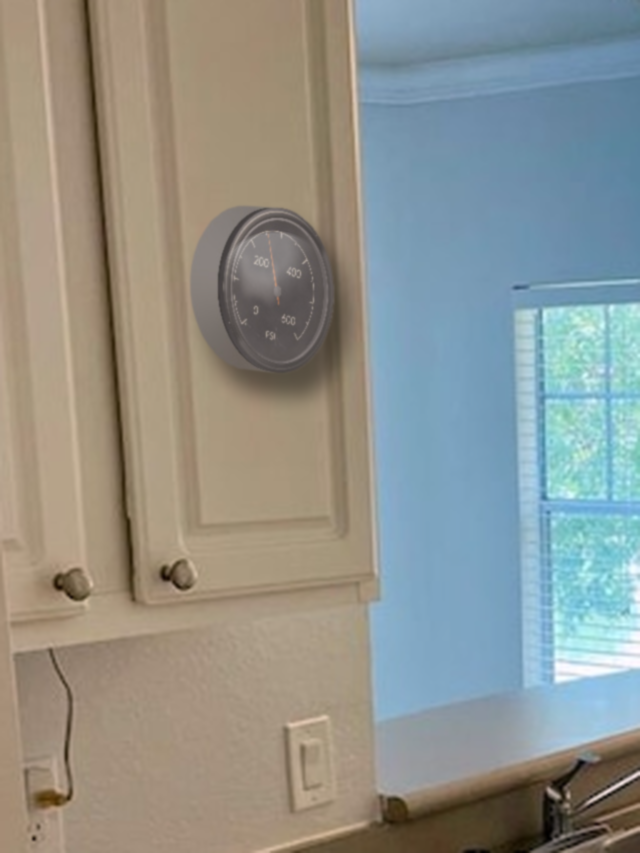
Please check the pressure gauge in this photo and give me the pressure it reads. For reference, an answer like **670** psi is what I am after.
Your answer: **250** psi
